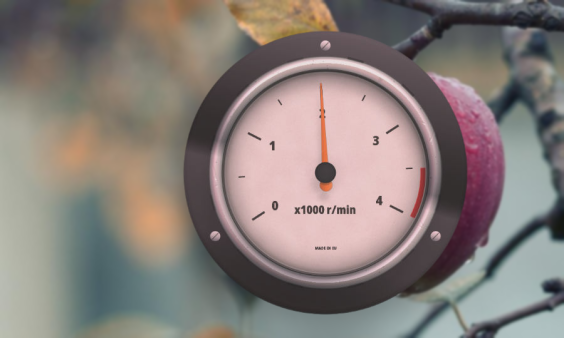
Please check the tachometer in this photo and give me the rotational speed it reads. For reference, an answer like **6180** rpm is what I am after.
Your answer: **2000** rpm
